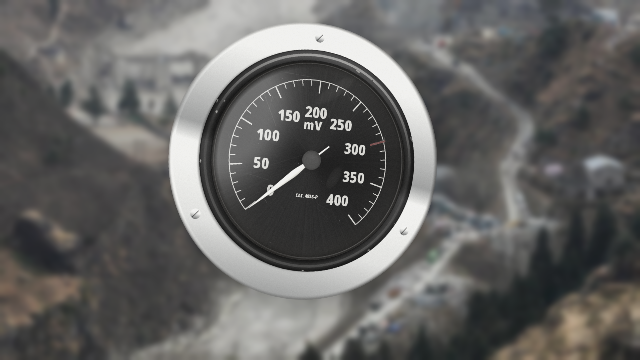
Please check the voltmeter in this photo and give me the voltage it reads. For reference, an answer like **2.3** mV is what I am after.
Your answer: **0** mV
